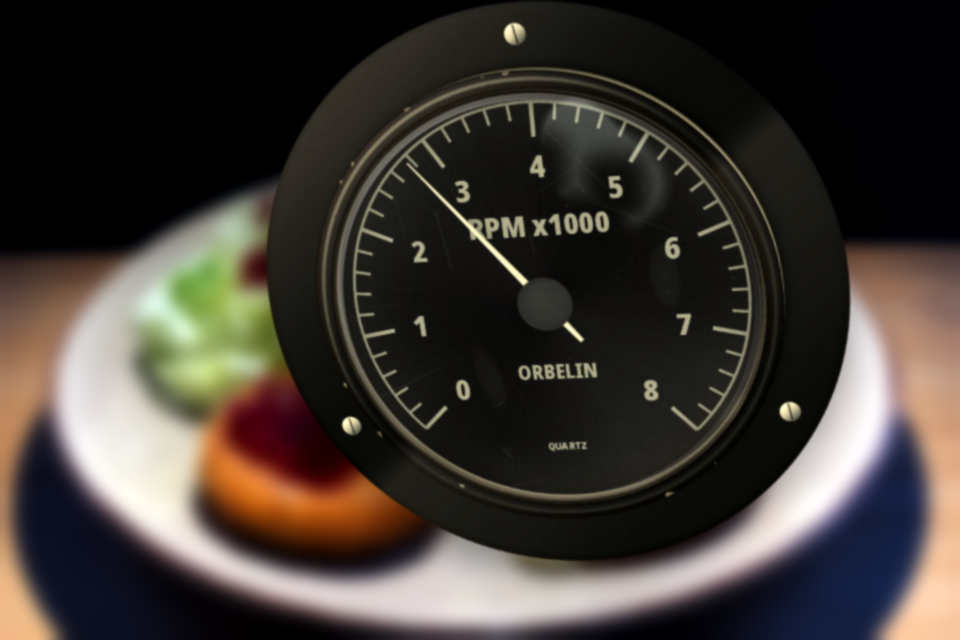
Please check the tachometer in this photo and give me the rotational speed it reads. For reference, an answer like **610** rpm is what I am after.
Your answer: **2800** rpm
